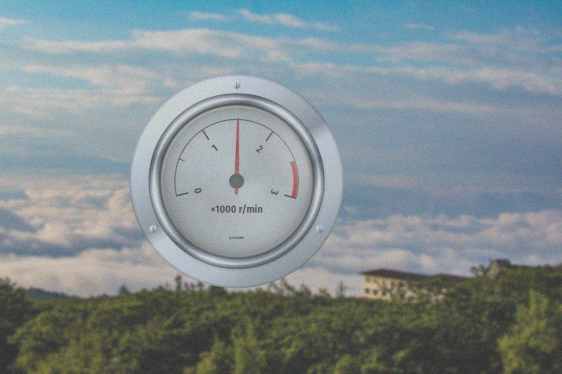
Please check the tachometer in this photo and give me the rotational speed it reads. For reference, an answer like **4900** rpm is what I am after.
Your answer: **1500** rpm
